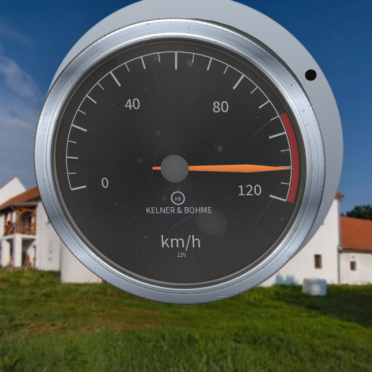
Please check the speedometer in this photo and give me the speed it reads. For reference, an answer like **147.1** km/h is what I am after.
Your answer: **110** km/h
